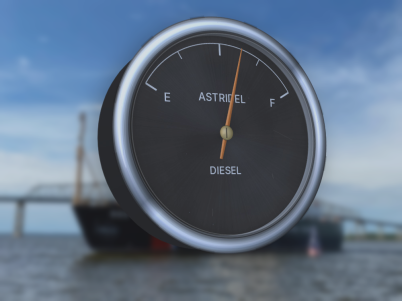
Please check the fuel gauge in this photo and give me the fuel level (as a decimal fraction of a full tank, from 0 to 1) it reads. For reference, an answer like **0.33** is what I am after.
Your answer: **0.625**
